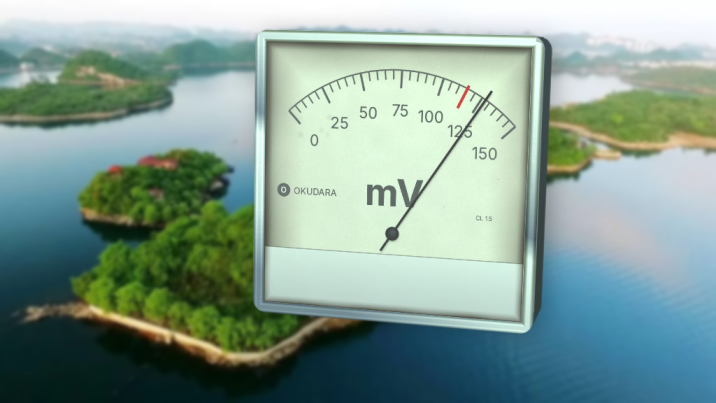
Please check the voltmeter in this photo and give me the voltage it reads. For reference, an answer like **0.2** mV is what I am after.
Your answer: **127.5** mV
